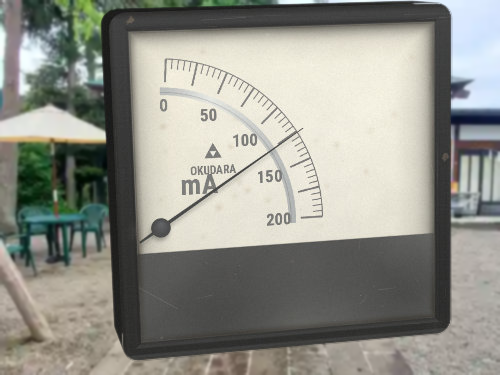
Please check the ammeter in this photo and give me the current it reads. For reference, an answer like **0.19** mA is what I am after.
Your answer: **125** mA
